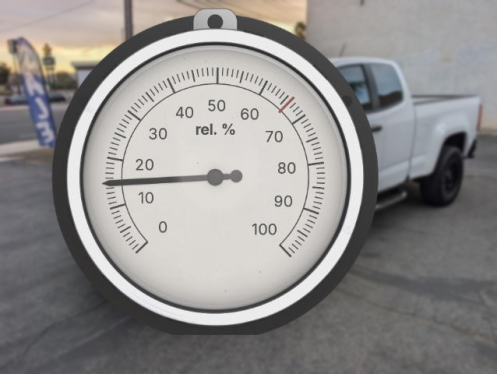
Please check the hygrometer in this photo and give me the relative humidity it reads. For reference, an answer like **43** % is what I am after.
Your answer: **15** %
